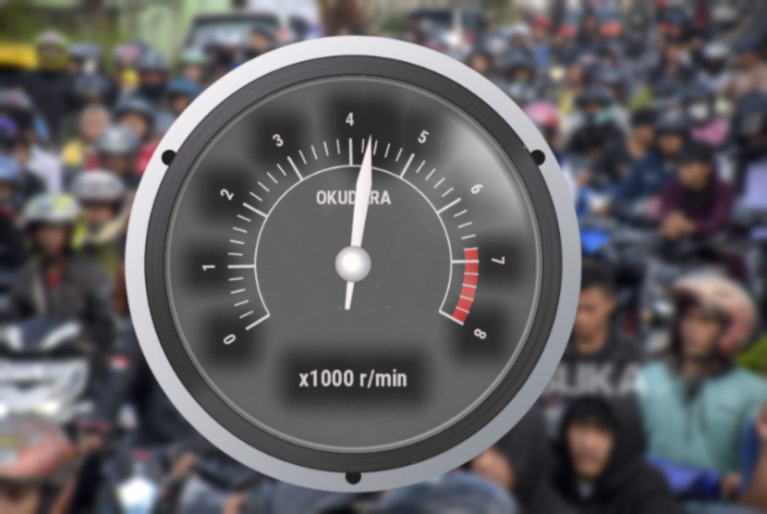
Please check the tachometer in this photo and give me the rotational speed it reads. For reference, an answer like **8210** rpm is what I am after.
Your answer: **4300** rpm
